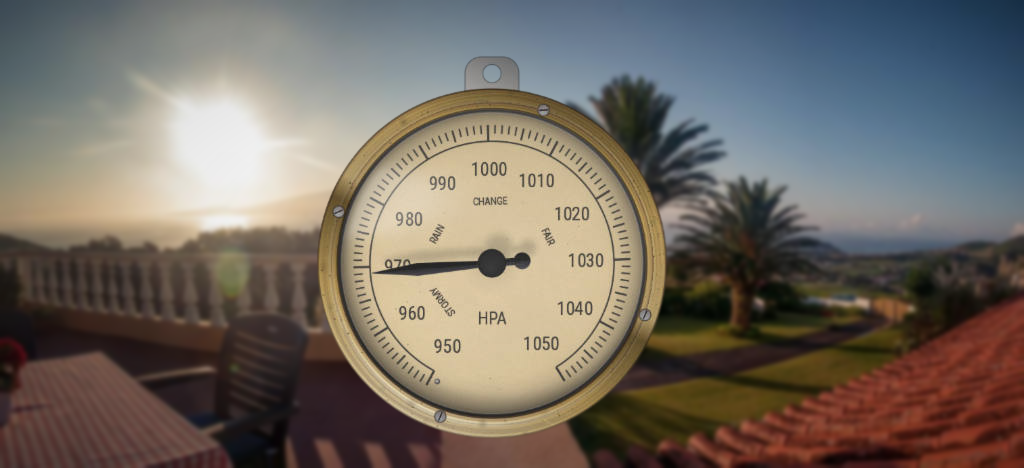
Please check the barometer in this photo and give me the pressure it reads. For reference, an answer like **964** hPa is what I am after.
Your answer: **969** hPa
